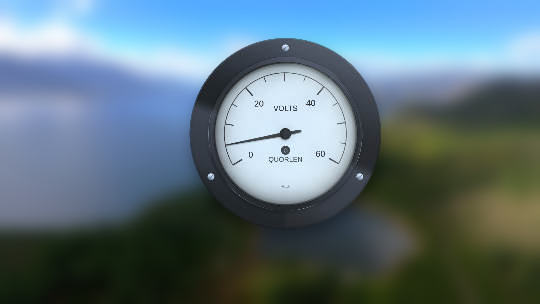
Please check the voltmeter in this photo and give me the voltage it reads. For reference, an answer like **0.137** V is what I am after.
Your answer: **5** V
